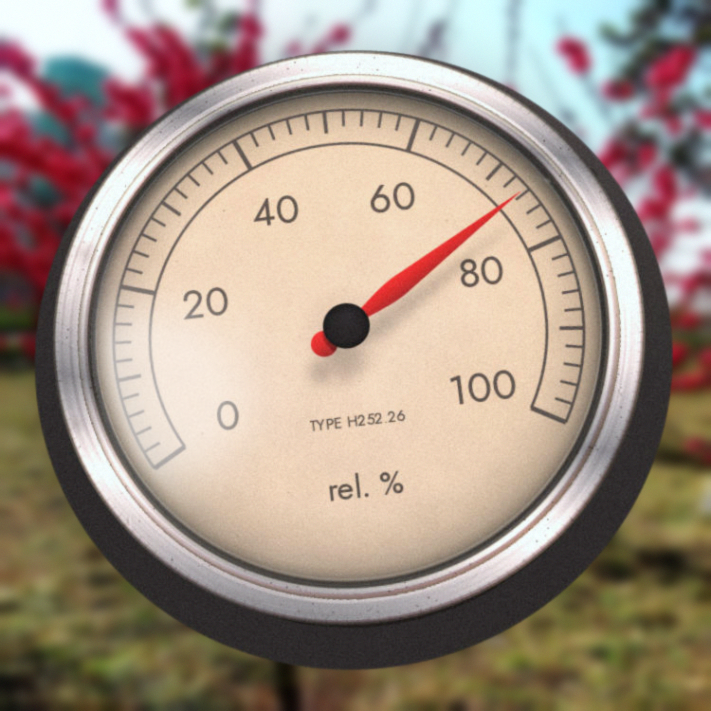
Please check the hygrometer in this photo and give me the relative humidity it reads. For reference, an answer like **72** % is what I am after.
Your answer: **74** %
